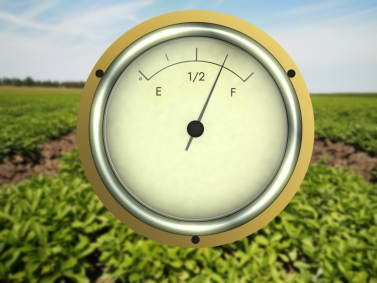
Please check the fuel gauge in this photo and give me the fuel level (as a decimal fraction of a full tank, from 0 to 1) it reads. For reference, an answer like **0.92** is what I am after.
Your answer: **0.75**
